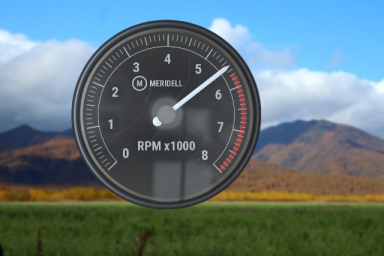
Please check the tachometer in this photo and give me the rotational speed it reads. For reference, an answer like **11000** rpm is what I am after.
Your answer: **5500** rpm
